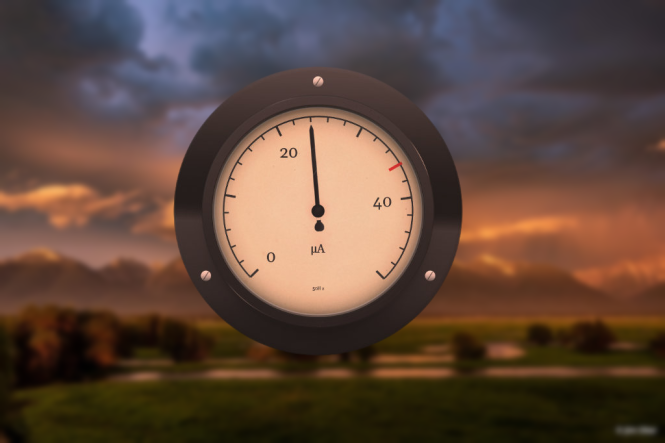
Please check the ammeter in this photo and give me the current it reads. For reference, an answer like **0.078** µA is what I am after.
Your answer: **24** µA
